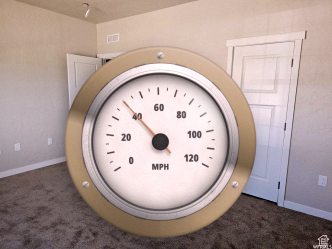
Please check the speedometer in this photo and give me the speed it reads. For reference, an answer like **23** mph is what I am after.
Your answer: **40** mph
